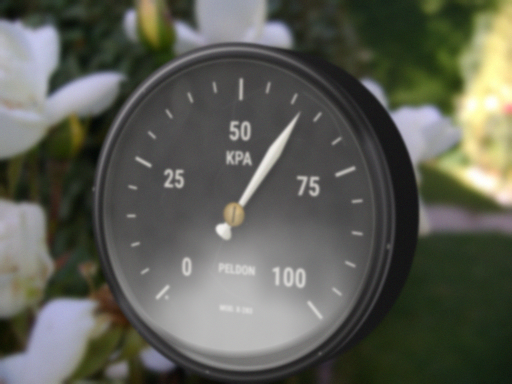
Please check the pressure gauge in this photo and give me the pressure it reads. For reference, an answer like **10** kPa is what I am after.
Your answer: **62.5** kPa
